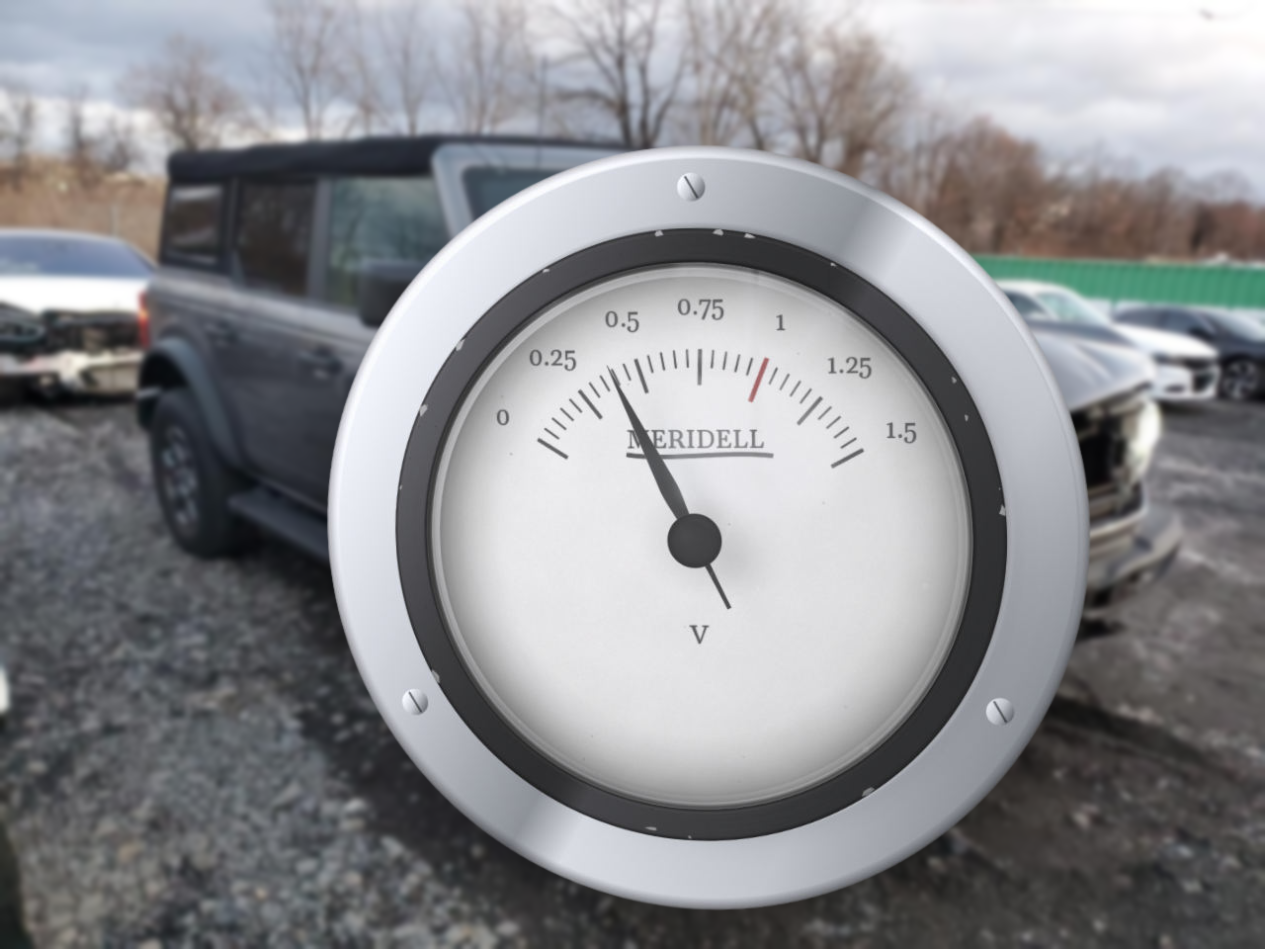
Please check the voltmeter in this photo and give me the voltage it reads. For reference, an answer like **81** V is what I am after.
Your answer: **0.4** V
